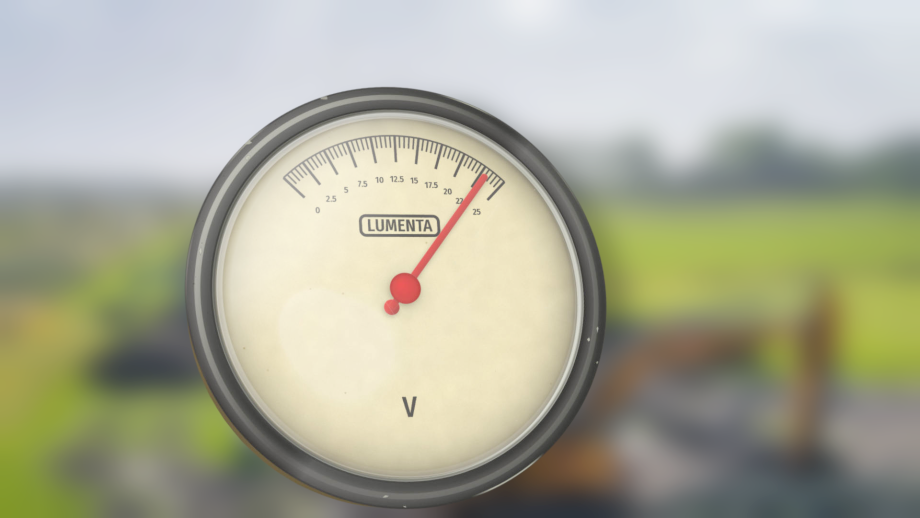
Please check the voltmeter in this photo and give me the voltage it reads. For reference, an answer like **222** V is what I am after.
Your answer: **23** V
